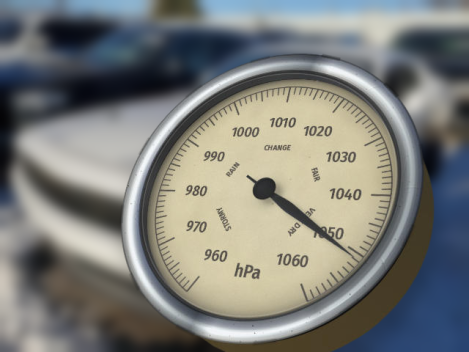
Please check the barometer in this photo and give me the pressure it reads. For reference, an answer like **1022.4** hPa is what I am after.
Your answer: **1051** hPa
